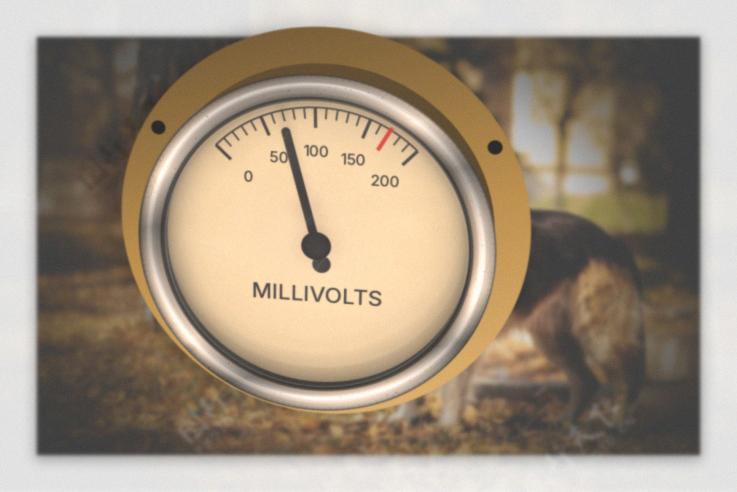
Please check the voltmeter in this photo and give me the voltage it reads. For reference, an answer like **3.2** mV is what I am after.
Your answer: **70** mV
